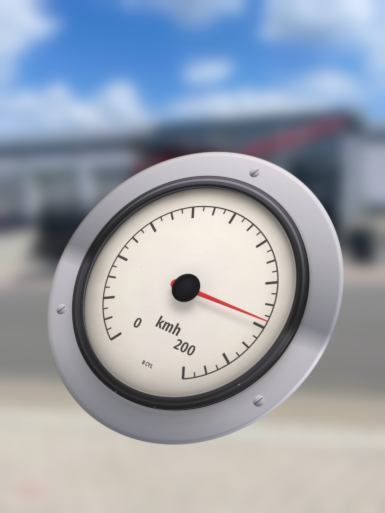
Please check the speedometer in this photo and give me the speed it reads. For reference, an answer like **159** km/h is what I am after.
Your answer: **157.5** km/h
